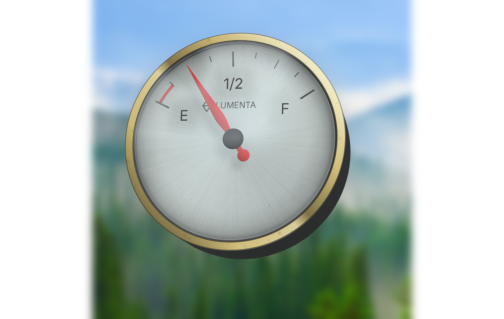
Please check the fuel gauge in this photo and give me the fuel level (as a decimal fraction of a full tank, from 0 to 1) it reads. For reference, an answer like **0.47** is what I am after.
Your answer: **0.25**
